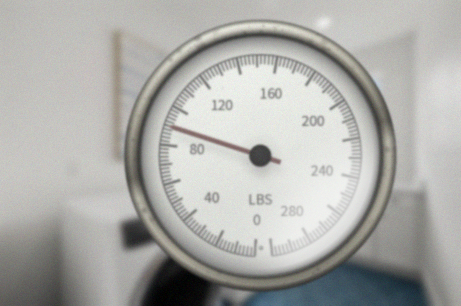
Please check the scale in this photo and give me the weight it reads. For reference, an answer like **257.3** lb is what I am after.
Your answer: **90** lb
